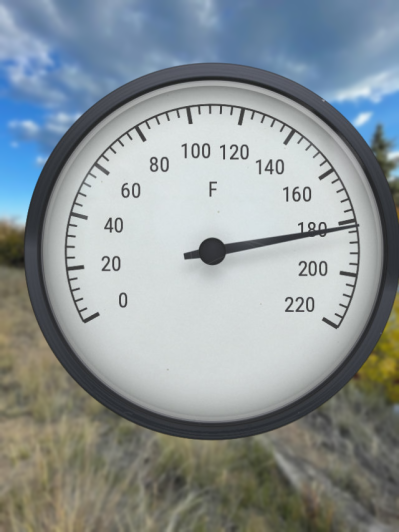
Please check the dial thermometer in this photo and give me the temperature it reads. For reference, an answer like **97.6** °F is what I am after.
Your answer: **182** °F
